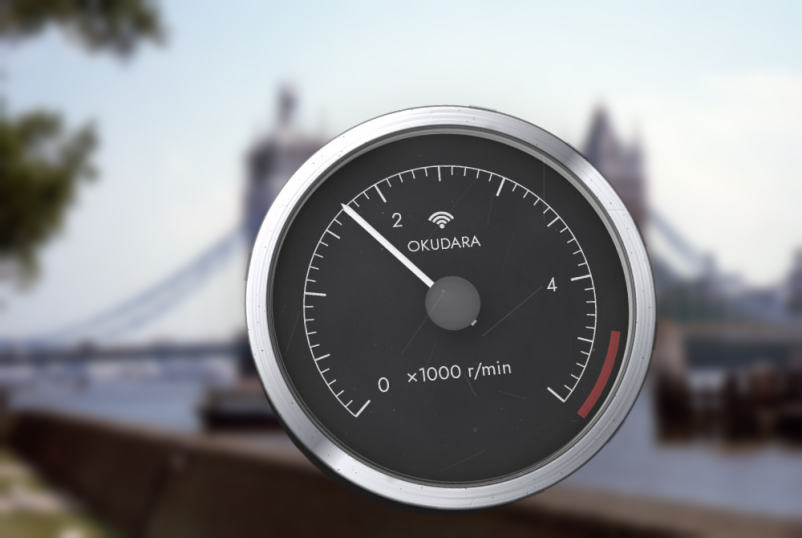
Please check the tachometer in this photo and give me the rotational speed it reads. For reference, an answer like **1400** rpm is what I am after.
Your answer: **1700** rpm
